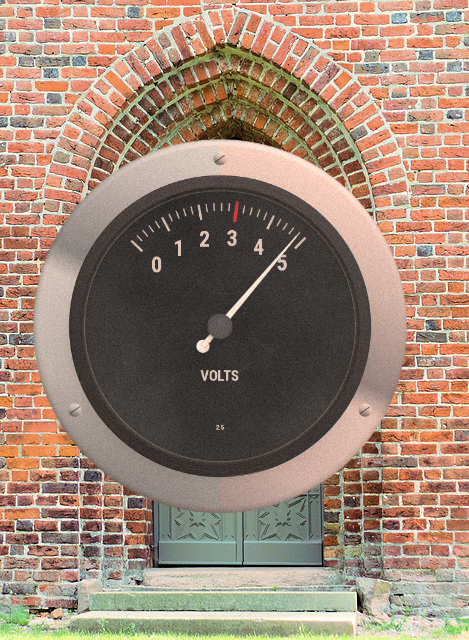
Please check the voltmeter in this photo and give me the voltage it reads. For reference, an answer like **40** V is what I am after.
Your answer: **4.8** V
